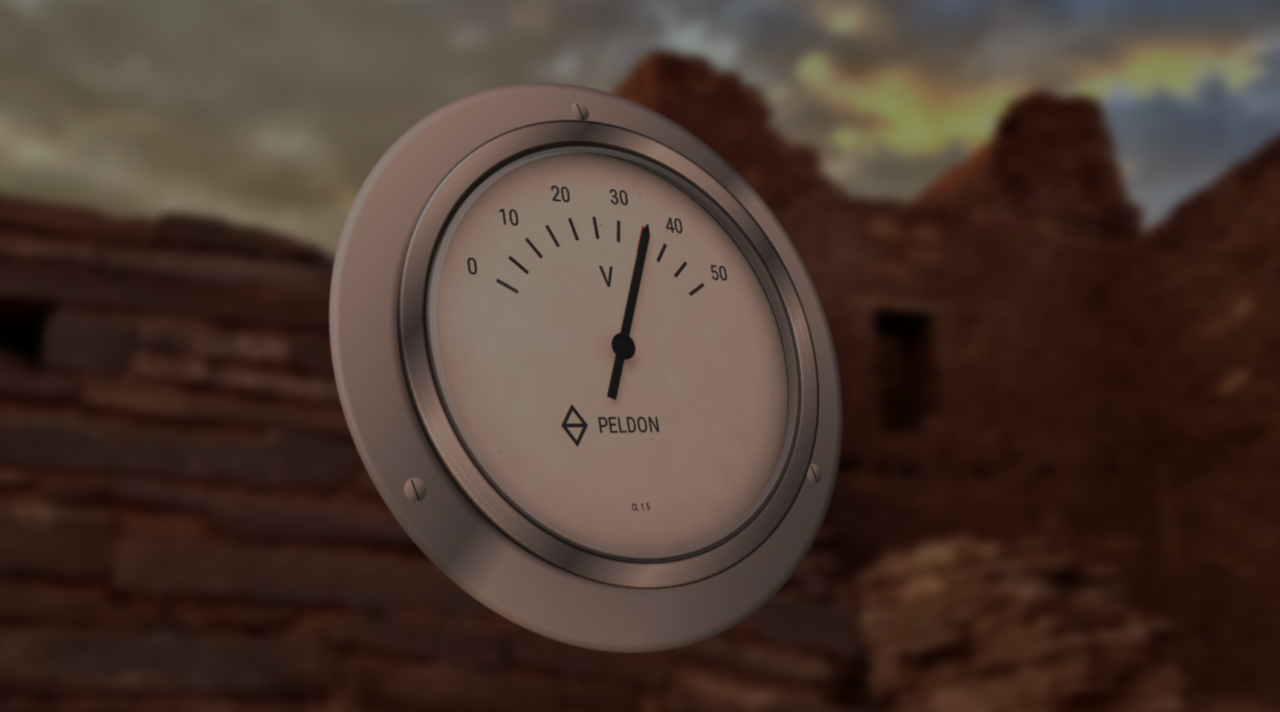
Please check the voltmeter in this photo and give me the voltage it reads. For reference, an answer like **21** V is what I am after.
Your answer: **35** V
